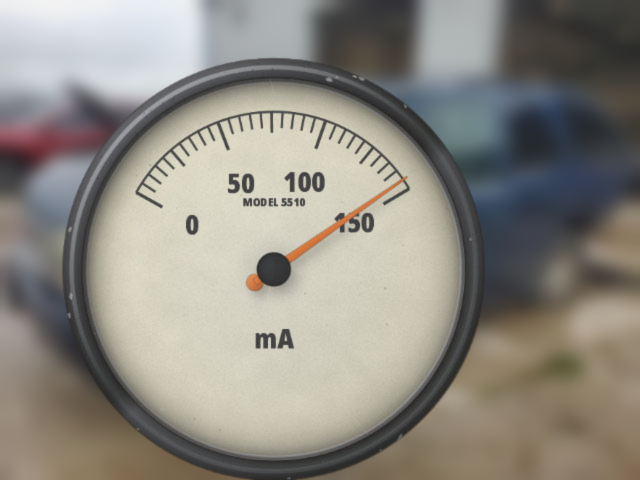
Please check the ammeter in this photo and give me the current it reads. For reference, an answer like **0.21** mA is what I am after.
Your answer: **145** mA
